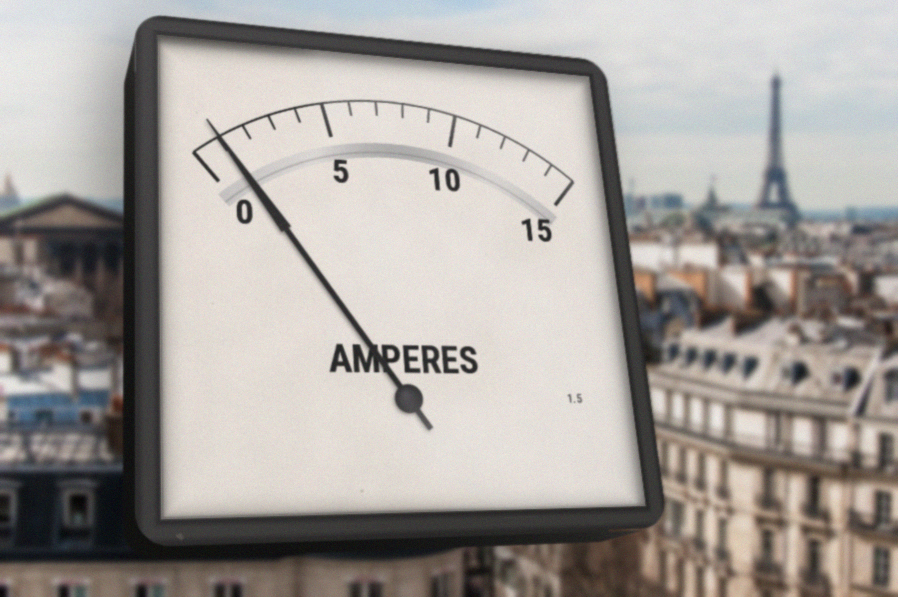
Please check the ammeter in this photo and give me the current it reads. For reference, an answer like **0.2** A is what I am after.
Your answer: **1** A
